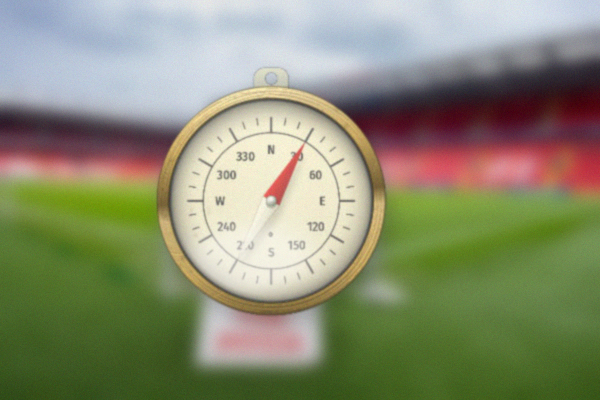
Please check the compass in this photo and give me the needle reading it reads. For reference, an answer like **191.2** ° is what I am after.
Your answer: **30** °
